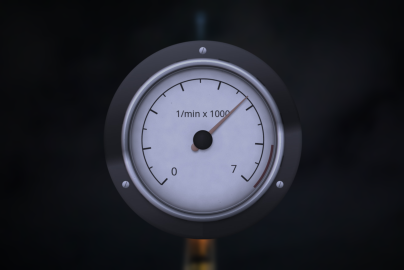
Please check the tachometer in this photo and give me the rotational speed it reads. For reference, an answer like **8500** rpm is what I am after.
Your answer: **4750** rpm
